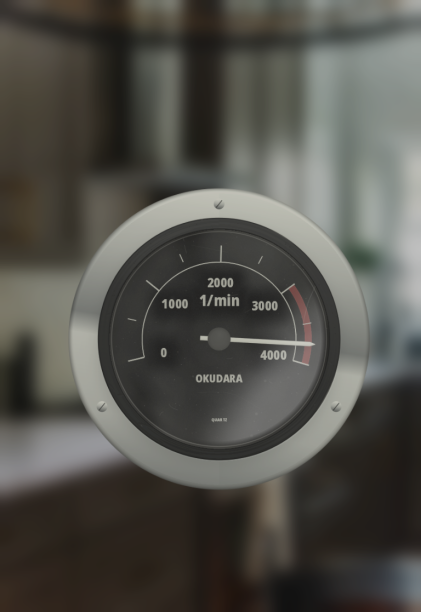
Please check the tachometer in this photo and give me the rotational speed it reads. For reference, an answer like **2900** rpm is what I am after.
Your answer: **3750** rpm
